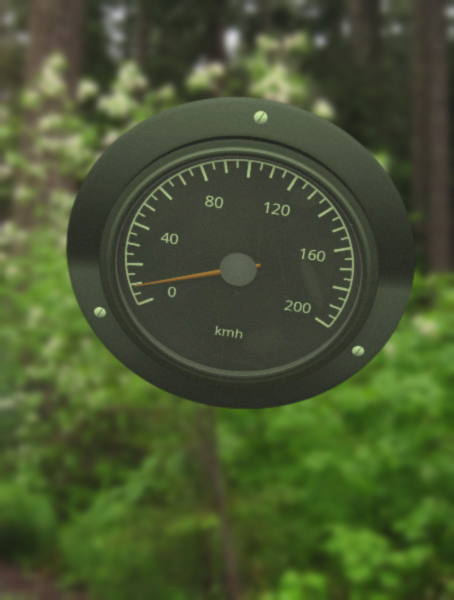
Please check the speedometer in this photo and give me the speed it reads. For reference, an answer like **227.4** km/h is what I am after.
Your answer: **10** km/h
